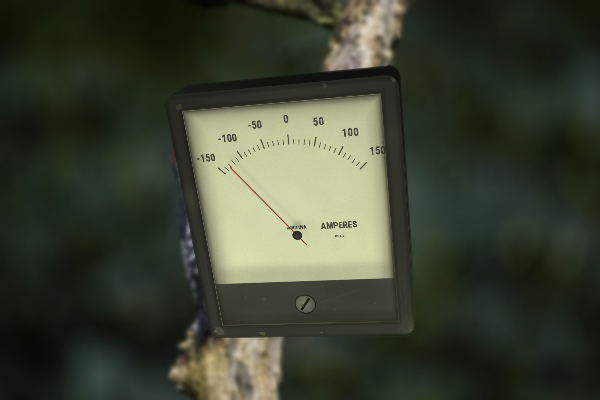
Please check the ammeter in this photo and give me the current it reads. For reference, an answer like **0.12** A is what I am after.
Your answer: **-130** A
